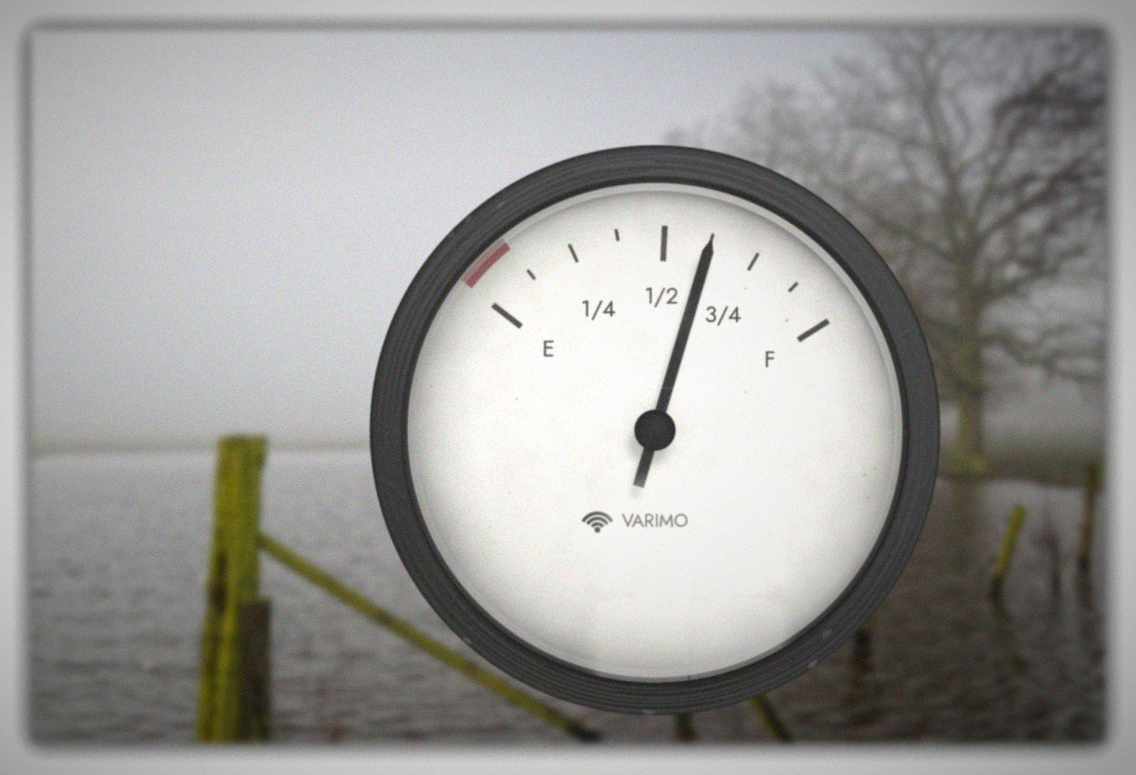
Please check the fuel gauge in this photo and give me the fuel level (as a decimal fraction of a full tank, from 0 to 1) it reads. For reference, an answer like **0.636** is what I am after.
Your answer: **0.625**
